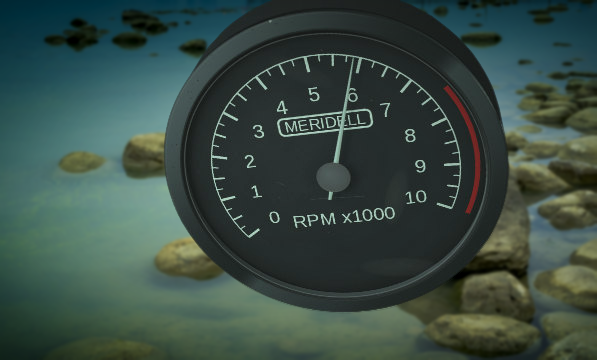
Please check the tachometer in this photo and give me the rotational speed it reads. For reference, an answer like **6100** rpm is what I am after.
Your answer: **5875** rpm
